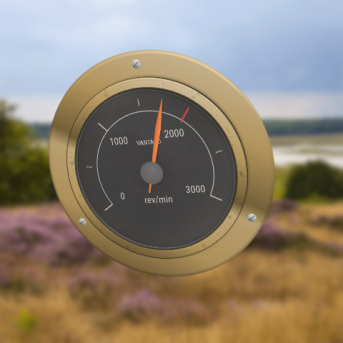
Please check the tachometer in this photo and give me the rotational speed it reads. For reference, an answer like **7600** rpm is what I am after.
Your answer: **1750** rpm
